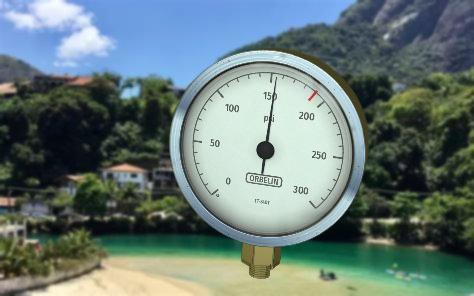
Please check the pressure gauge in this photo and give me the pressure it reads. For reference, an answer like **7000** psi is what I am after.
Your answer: **155** psi
